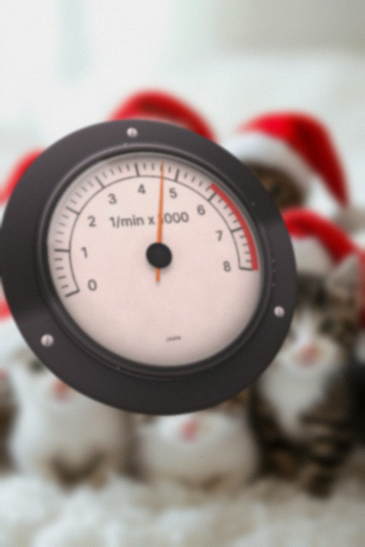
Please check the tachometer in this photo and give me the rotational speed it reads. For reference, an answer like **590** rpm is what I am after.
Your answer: **4600** rpm
